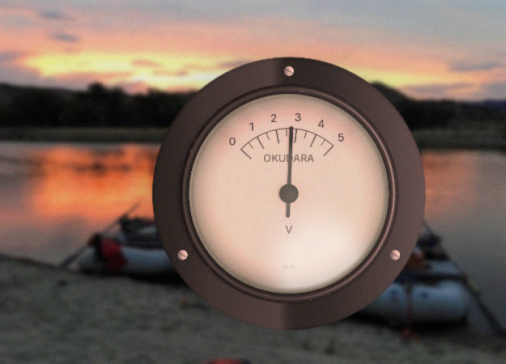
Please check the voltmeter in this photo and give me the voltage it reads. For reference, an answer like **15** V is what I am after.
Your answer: **2.75** V
